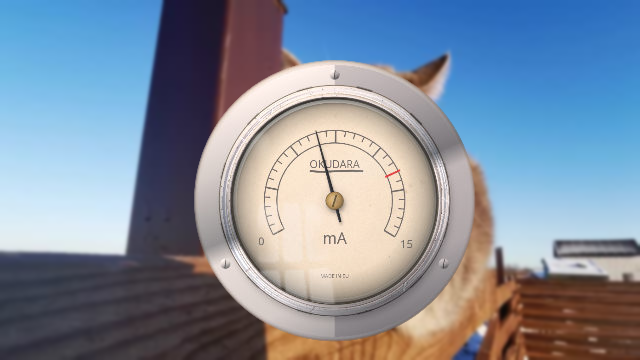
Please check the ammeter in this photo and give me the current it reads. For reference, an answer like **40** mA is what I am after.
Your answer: **6.5** mA
